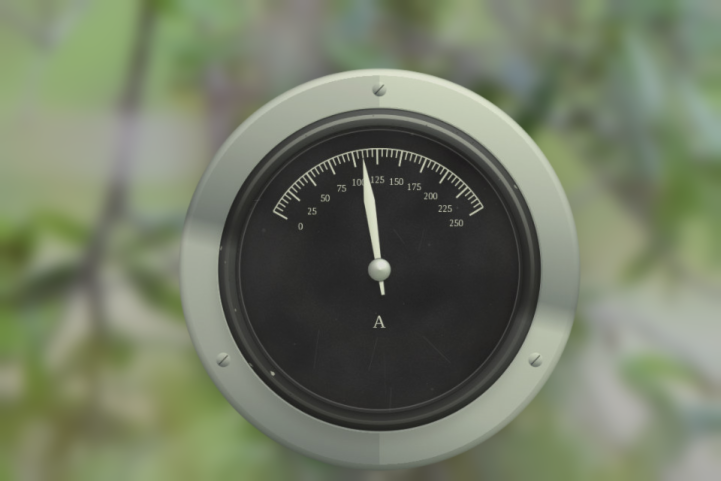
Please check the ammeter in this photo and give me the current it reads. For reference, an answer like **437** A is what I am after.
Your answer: **110** A
